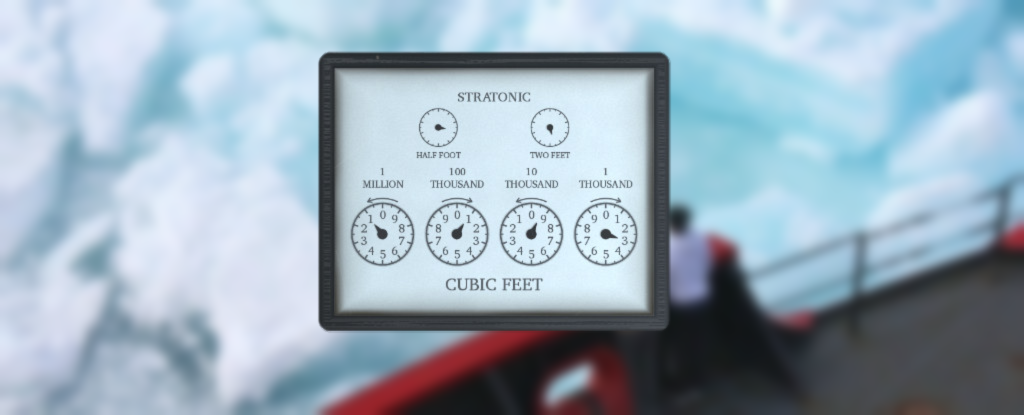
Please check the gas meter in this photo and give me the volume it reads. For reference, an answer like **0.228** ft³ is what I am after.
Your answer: **109300** ft³
